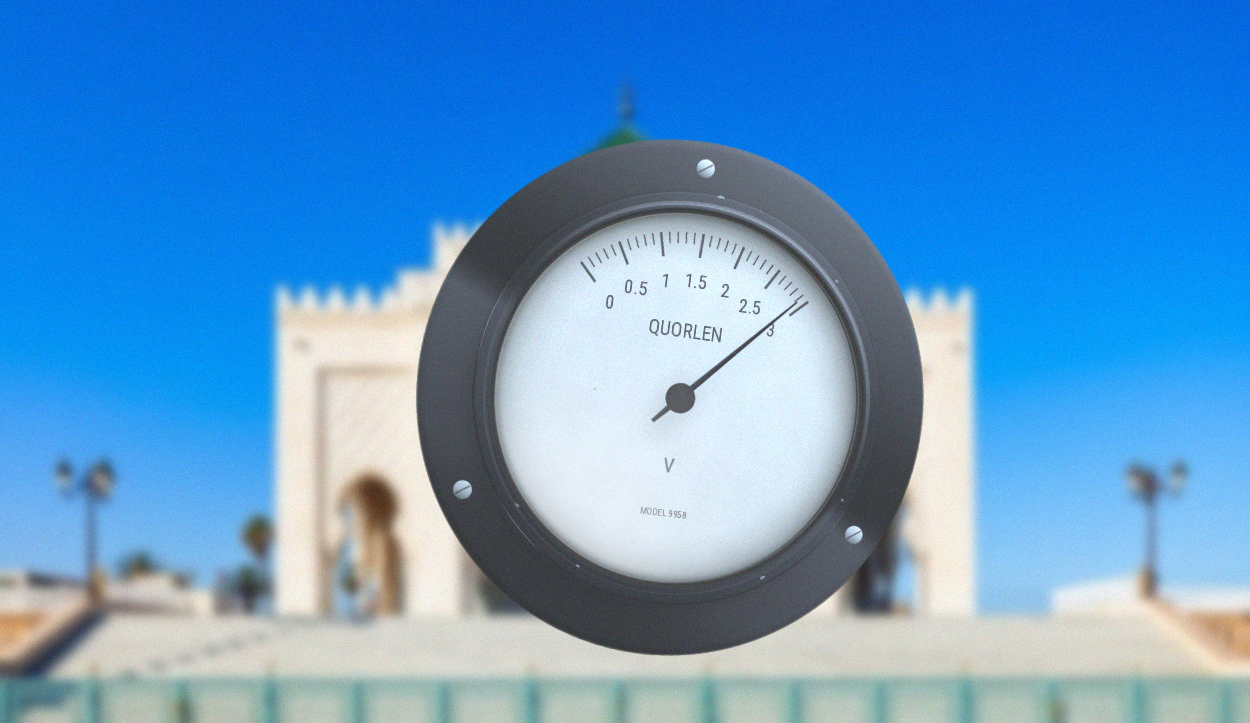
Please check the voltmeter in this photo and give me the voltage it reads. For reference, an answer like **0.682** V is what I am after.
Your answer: **2.9** V
